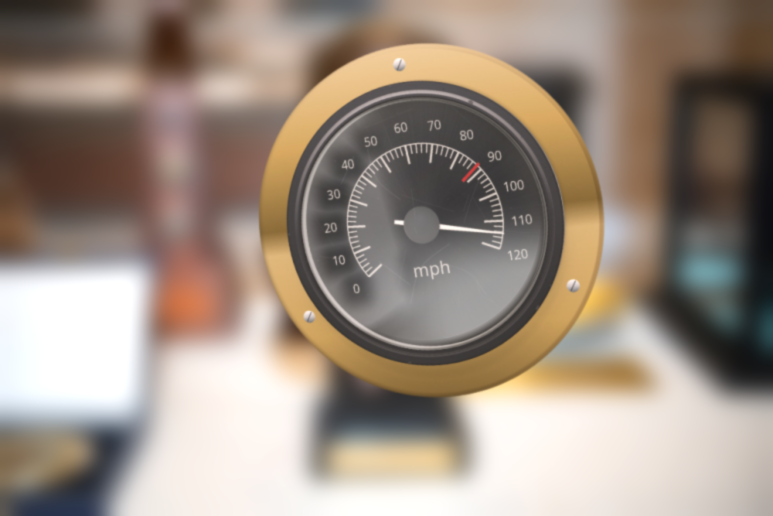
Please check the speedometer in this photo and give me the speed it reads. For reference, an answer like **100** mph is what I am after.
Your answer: **114** mph
